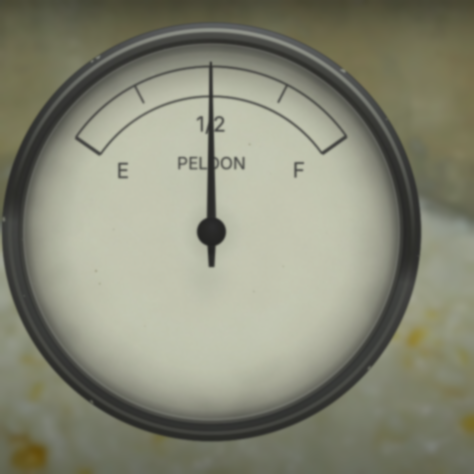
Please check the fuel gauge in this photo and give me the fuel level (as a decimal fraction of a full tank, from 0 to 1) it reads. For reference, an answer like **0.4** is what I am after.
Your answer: **0.5**
